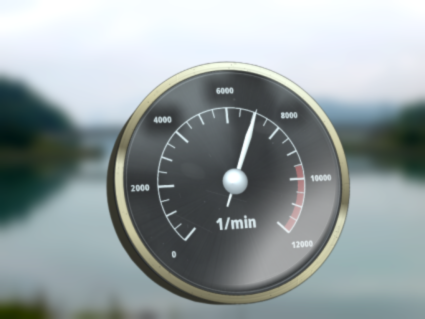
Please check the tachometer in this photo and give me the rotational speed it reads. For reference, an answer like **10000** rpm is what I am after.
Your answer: **7000** rpm
